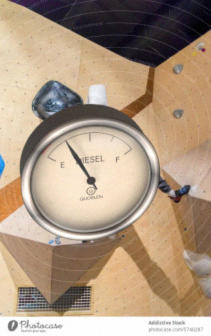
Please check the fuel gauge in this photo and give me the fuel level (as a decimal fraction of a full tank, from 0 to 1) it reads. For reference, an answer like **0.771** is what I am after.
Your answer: **0.25**
